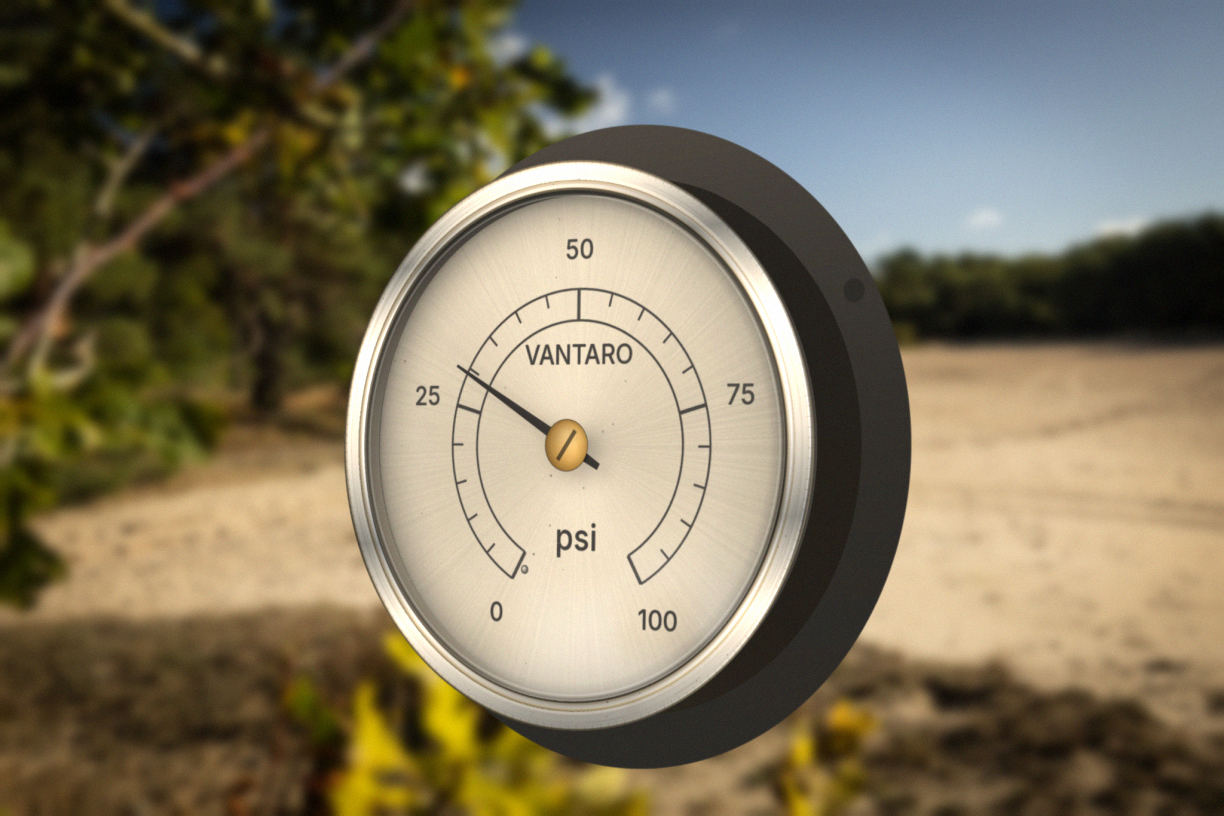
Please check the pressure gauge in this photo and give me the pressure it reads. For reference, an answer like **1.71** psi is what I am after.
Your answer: **30** psi
